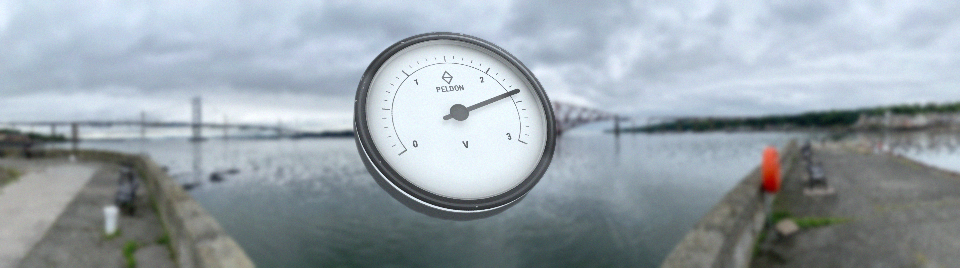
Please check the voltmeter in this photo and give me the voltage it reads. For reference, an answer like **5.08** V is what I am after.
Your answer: **2.4** V
